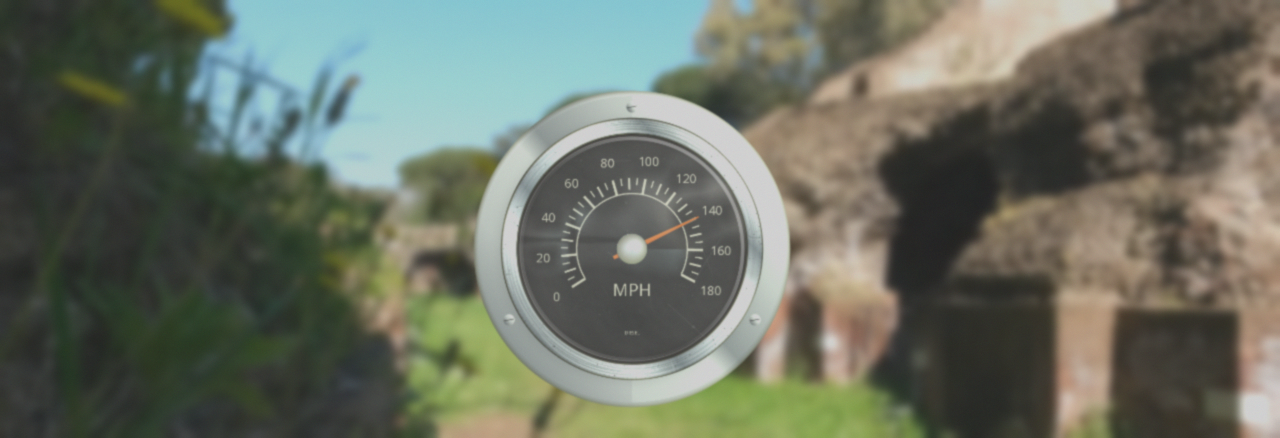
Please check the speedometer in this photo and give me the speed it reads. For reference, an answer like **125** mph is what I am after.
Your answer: **140** mph
